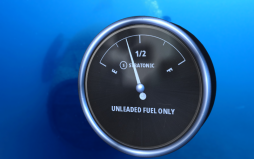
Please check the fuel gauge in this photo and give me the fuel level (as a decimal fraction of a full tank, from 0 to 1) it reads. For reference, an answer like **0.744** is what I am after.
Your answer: **0.375**
